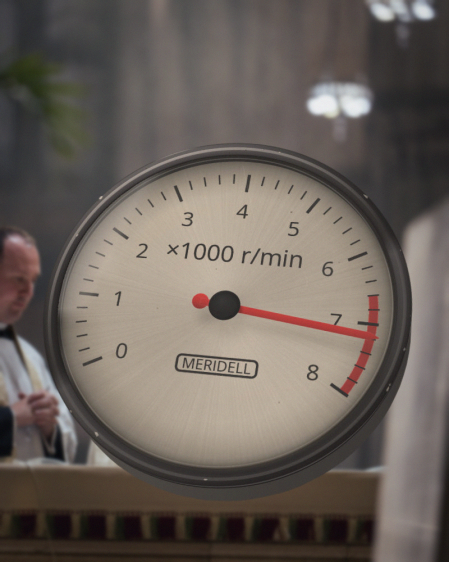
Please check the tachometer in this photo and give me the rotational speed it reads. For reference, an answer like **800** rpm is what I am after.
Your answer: **7200** rpm
